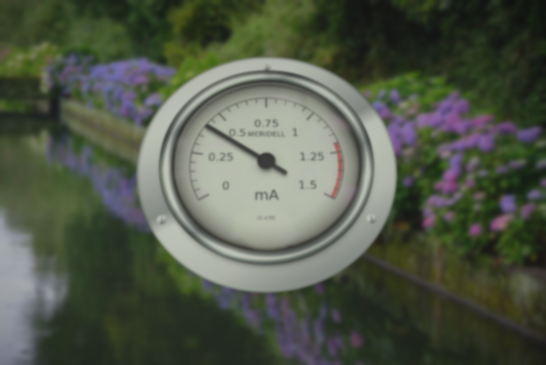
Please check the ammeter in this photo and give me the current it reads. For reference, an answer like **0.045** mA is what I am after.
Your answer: **0.4** mA
